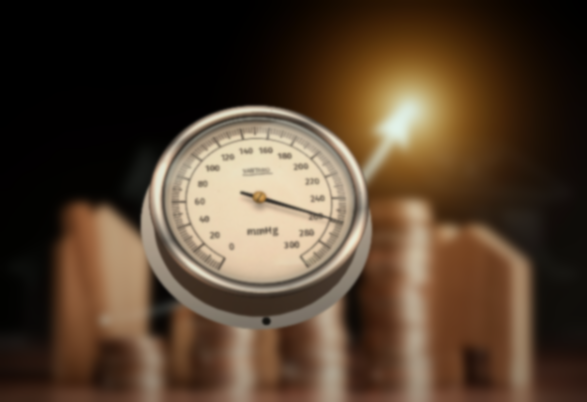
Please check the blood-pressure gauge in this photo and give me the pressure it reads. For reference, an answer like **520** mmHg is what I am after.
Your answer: **260** mmHg
